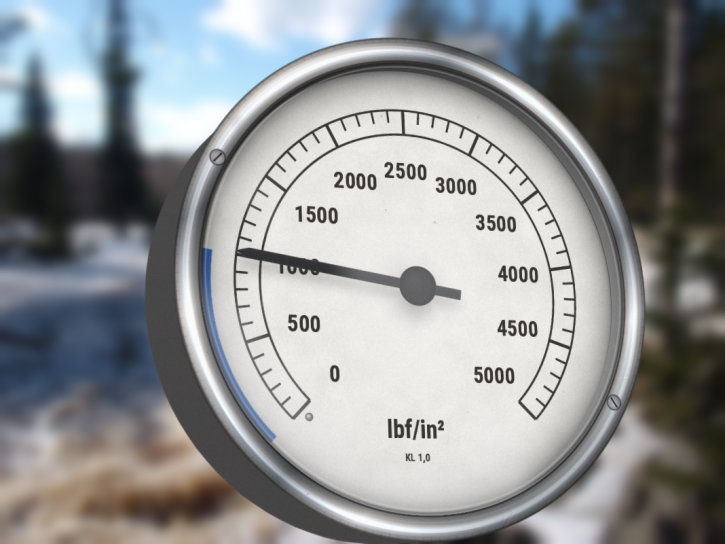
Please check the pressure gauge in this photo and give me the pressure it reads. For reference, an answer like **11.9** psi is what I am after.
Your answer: **1000** psi
